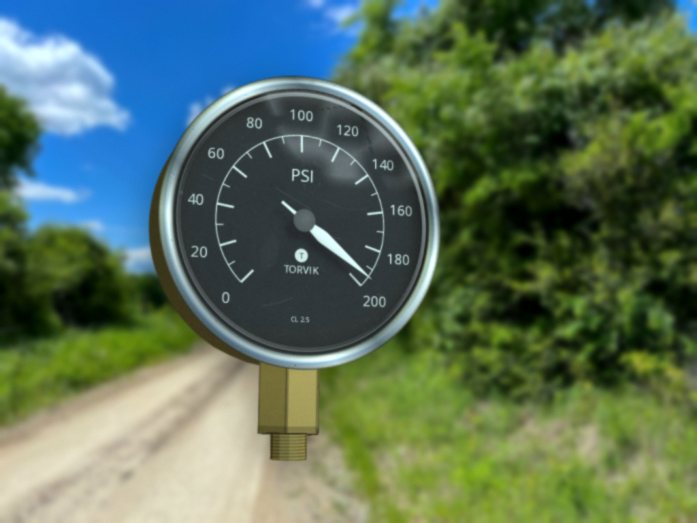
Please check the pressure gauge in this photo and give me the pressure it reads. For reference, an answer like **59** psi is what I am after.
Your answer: **195** psi
